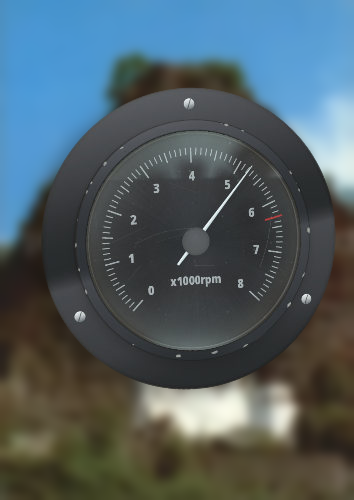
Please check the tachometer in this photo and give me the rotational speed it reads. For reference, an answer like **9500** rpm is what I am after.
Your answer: **5200** rpm
